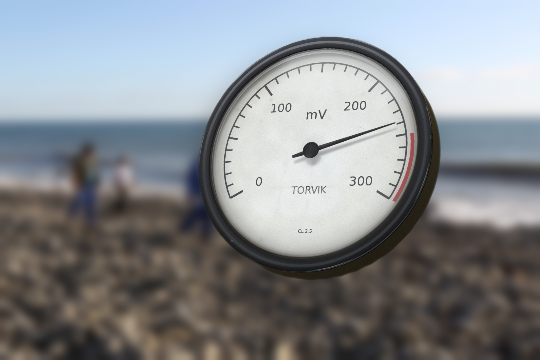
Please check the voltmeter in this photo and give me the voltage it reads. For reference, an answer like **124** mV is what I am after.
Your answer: **240** mV
